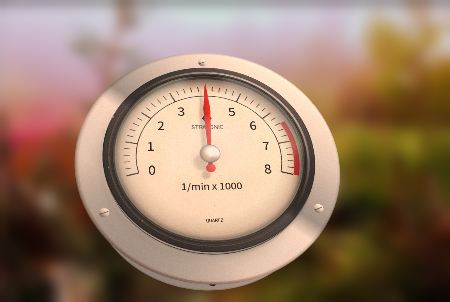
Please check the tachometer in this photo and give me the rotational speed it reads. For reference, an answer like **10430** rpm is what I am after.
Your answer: **4000** rpm
